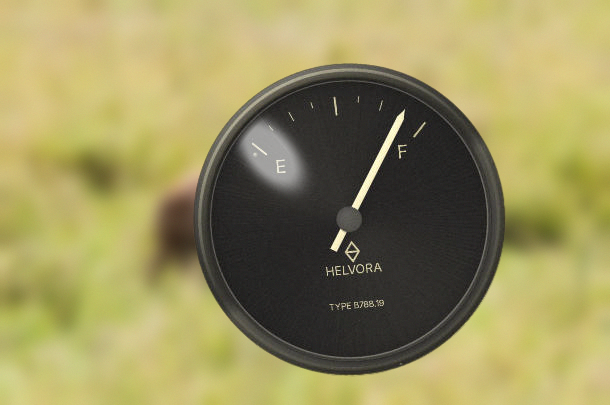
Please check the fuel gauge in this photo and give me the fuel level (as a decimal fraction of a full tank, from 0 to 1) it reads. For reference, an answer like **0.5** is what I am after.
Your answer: **0.875**
